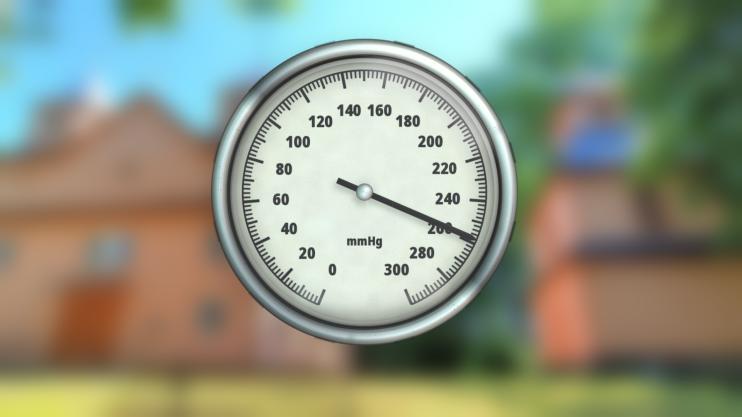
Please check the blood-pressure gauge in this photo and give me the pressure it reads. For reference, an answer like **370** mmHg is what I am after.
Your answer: **258** mmHg
